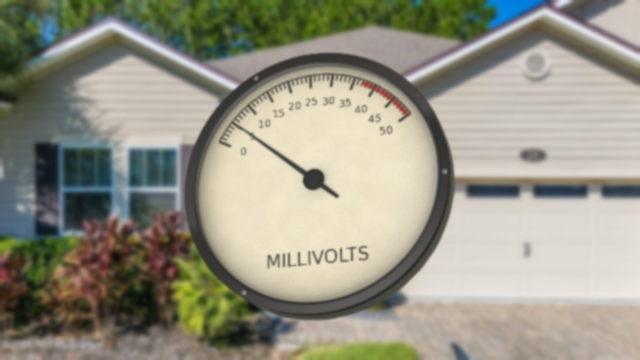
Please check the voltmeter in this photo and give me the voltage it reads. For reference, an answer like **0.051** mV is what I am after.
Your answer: **5** mV
